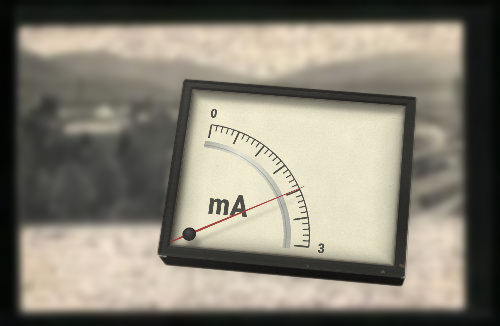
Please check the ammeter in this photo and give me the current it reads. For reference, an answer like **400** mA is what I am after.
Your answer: **2** mA
